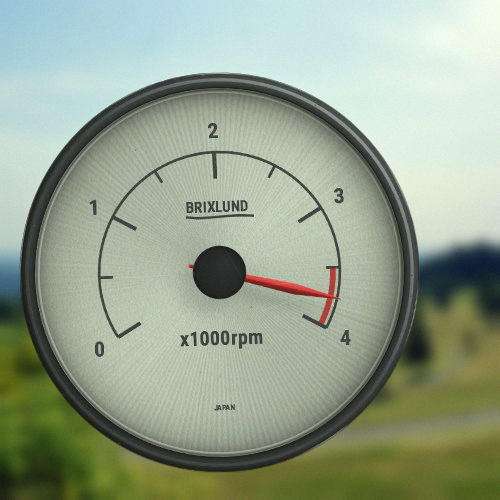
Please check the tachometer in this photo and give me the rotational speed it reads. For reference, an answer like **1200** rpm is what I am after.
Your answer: **3750** rpm
